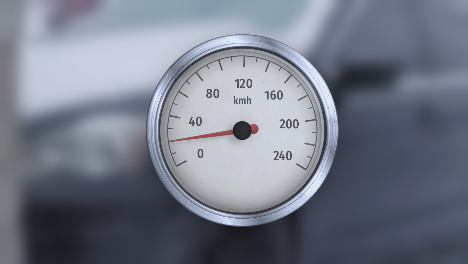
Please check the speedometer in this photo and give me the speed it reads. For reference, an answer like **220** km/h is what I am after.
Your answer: **20** km/h
